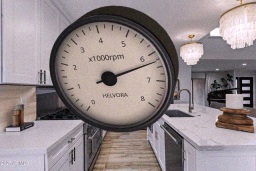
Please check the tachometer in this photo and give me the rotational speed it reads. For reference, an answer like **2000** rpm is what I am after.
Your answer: **6250** rpm
